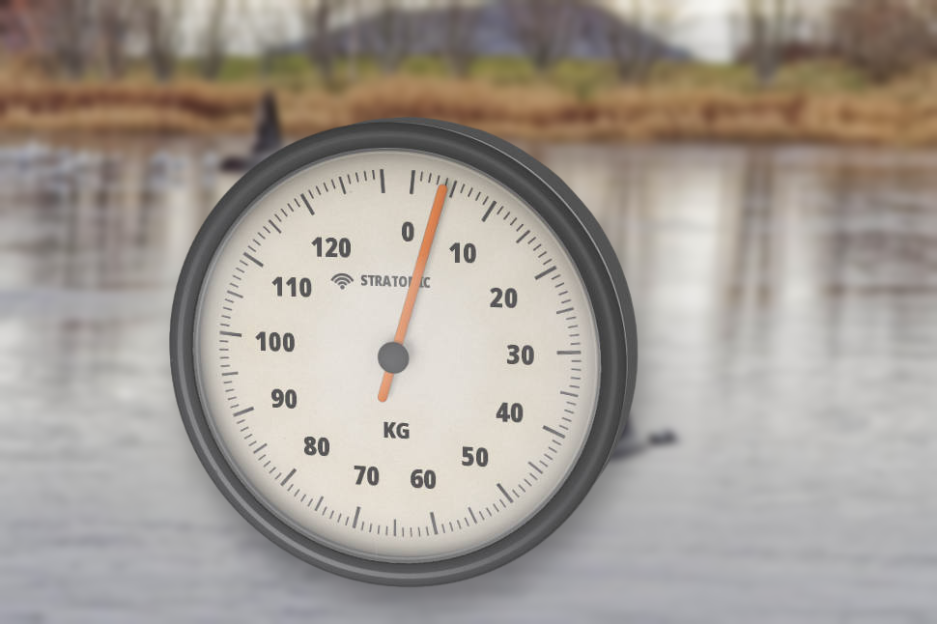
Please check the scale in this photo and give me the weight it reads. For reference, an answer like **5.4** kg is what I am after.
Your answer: **4** kg
